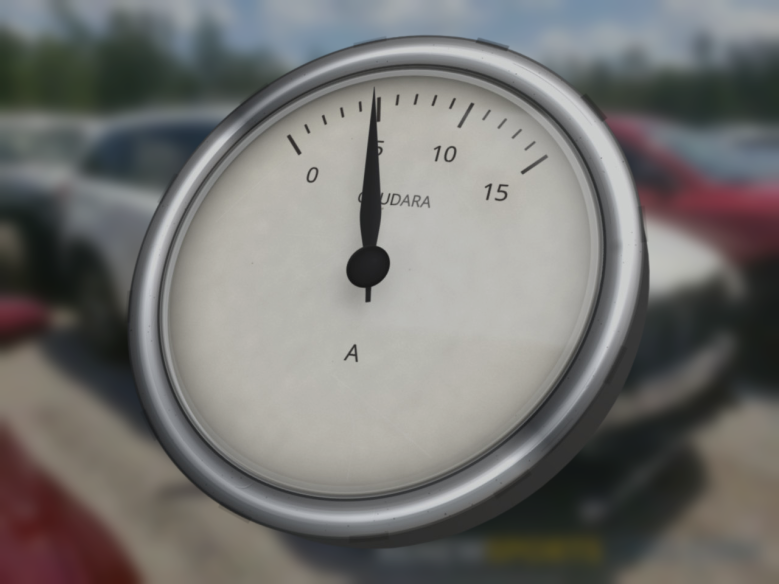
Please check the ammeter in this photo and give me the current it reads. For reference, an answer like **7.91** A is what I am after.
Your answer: **5** A
